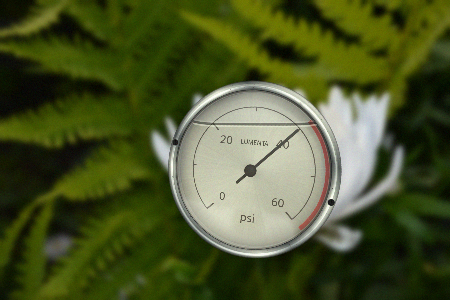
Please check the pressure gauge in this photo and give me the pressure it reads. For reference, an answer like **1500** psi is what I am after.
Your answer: **40** psi
